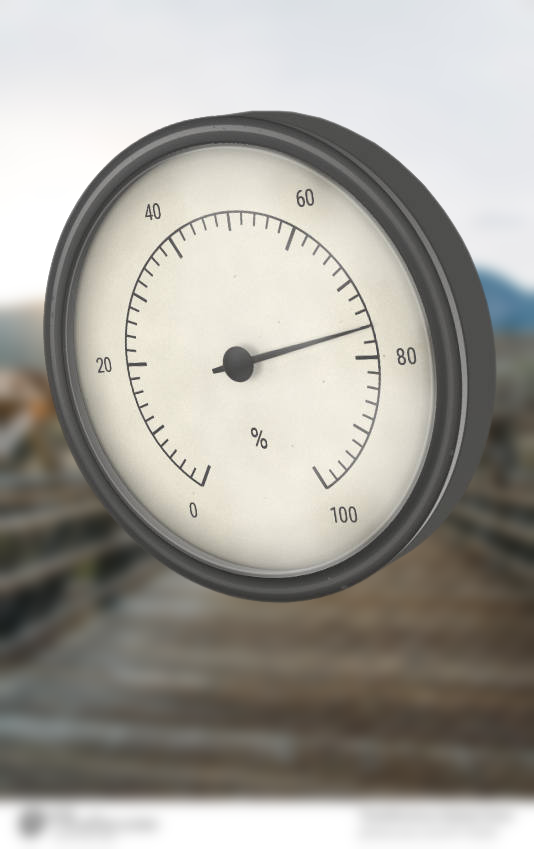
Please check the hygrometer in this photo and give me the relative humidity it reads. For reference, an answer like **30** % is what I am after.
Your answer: **76** %
